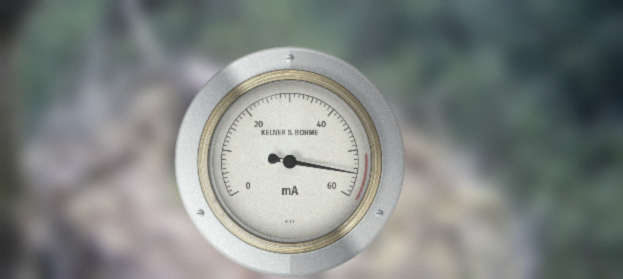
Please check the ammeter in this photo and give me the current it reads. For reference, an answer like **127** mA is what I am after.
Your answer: **55** mA
